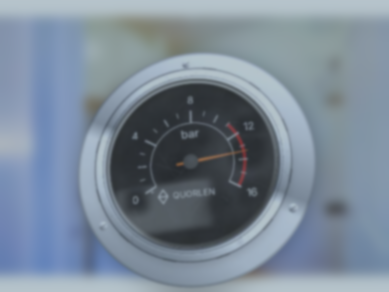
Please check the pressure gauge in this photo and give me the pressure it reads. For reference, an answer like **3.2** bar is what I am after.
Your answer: **13.5** bar
